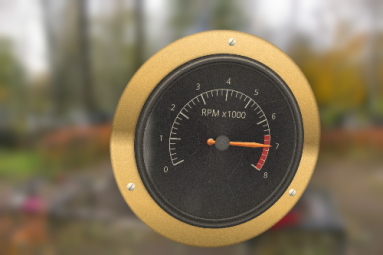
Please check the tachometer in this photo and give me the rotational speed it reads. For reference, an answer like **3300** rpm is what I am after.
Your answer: **7000** rpm
